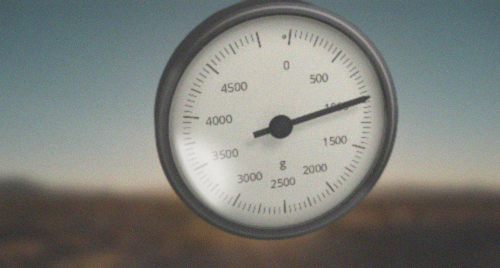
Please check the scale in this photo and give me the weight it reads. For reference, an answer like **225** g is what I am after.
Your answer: **1000** g
